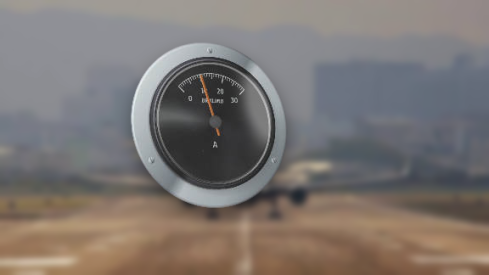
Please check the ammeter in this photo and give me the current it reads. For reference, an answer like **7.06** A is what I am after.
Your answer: **10** A
